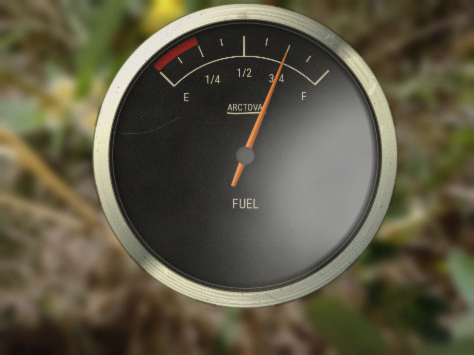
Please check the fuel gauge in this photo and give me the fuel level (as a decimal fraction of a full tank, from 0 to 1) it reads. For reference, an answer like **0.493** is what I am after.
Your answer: **0.75**
